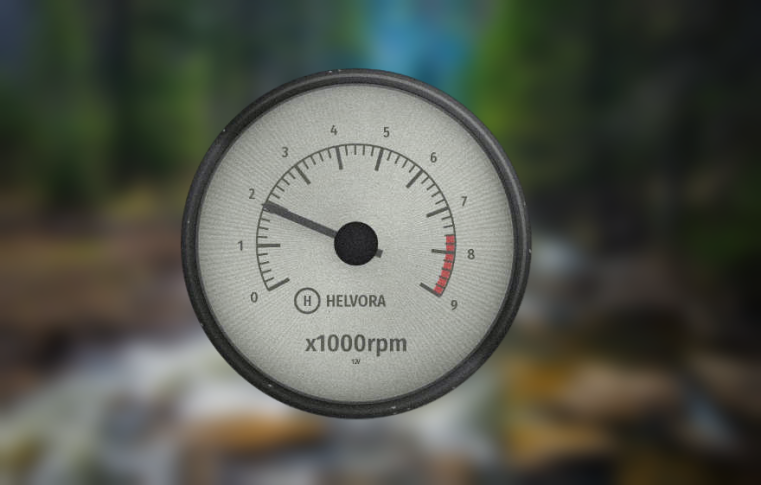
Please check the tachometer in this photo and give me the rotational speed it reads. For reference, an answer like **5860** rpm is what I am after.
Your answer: **1900** rpm
